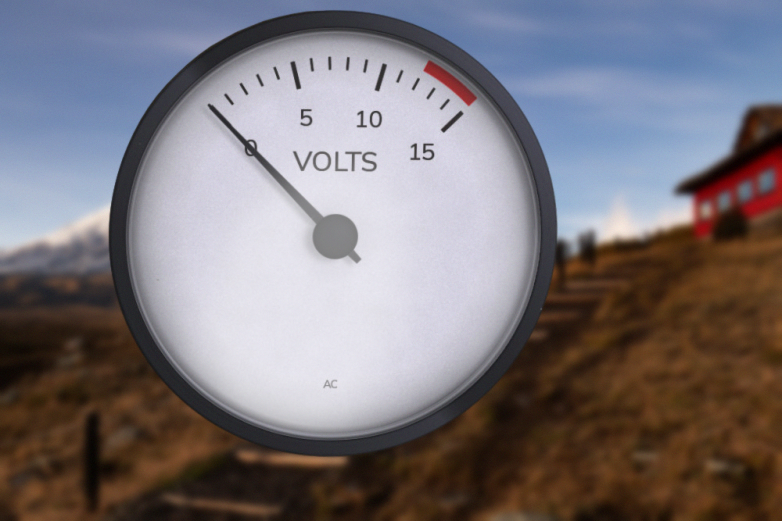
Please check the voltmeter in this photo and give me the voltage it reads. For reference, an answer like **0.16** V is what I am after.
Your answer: **0** V
